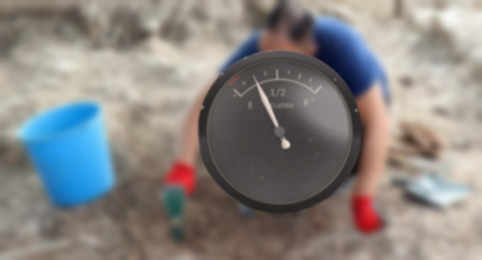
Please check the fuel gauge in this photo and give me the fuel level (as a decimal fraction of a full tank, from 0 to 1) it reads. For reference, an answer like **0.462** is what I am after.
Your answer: **0.25**
